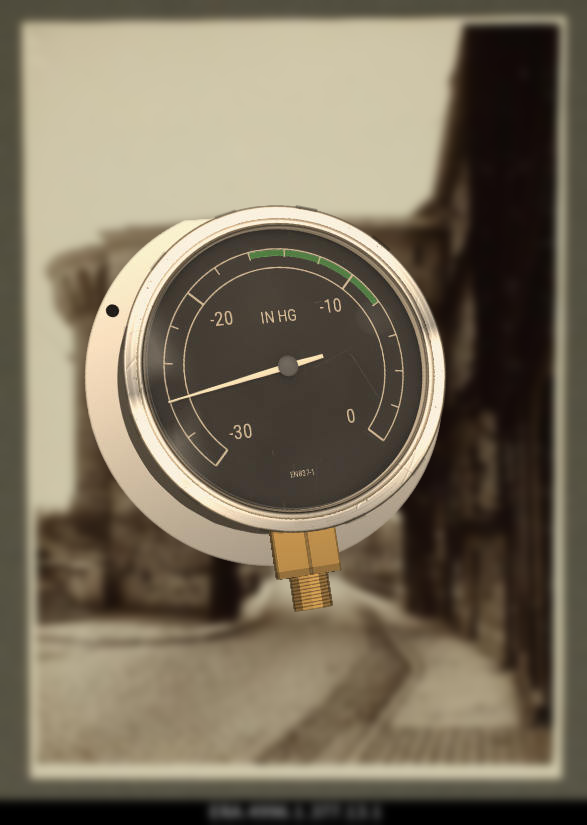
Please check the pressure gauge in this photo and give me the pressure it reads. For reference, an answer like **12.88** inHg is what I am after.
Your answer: **-26** inHg
